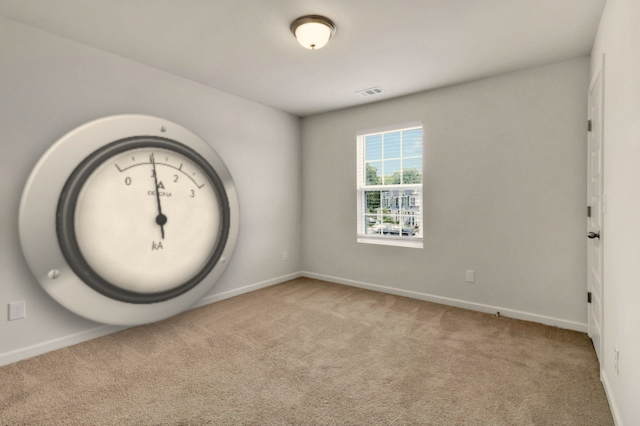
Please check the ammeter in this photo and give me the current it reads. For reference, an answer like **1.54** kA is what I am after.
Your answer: **1** kA
